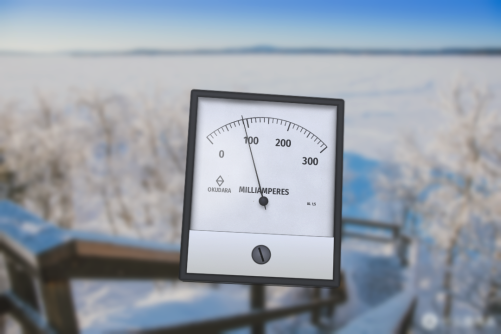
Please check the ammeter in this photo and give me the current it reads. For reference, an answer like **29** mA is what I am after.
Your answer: **90** mA
